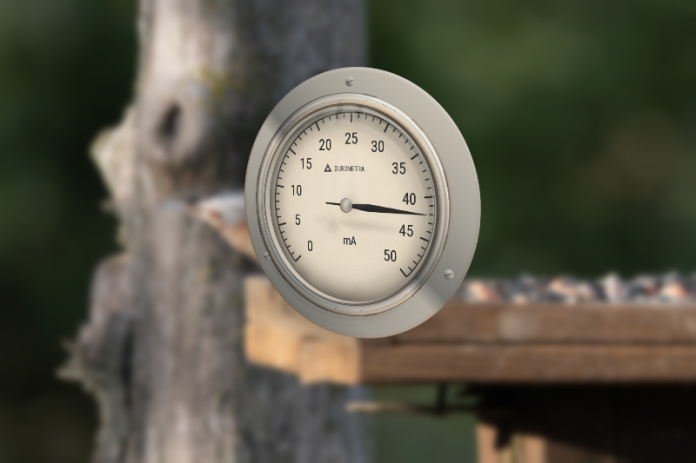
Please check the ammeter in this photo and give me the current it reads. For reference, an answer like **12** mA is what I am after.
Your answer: **42** mA
